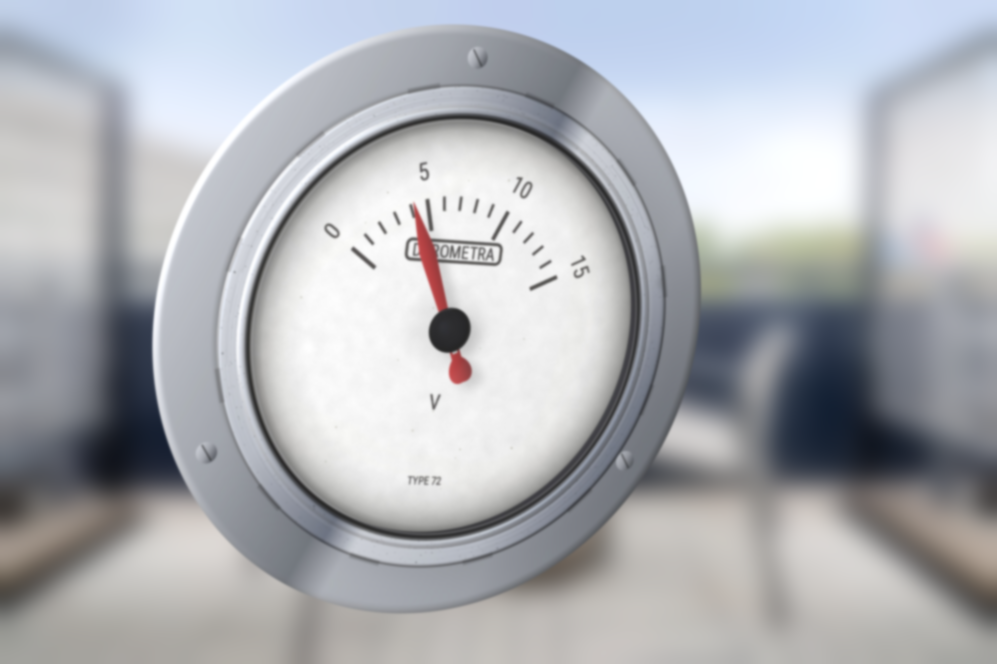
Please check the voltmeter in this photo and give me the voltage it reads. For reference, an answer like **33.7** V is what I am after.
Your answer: **4** V
